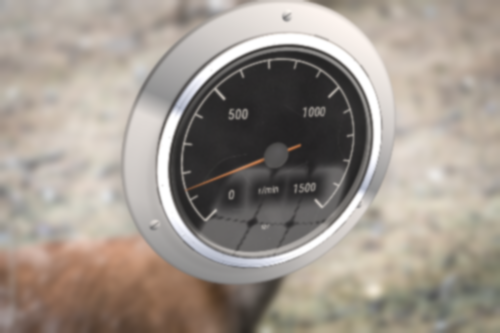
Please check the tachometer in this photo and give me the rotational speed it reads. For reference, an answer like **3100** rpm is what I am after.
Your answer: **150** rpm
